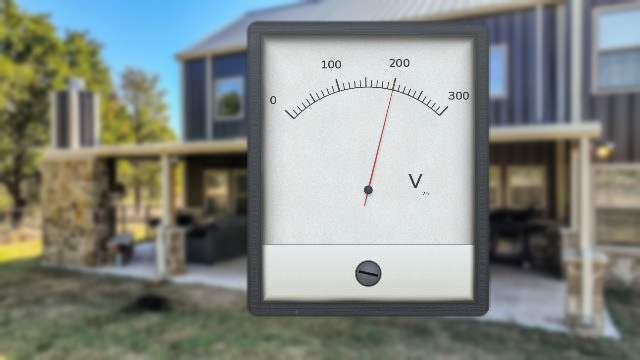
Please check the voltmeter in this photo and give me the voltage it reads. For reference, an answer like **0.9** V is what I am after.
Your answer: **200** V
